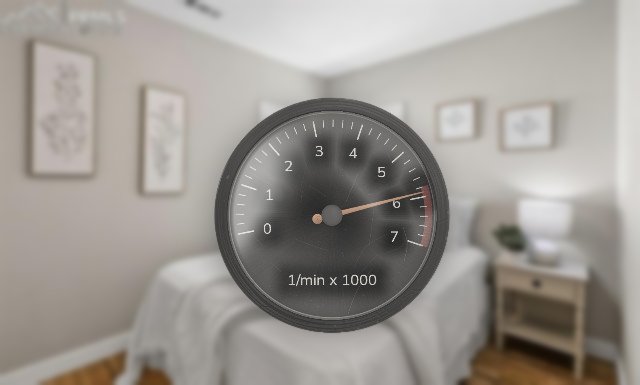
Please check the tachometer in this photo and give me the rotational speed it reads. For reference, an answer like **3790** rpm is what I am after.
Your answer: **5900** rpm
